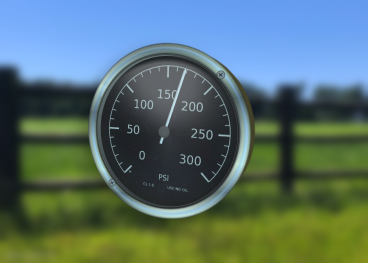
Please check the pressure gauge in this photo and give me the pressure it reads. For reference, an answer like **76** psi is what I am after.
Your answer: **170** psi
